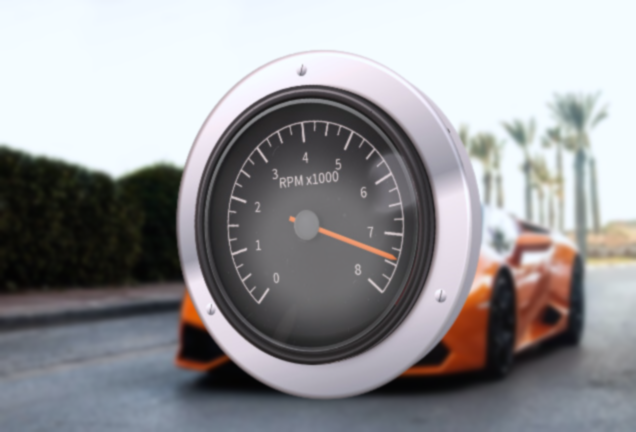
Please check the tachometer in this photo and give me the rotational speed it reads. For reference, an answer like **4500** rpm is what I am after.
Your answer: **7375** rpm
